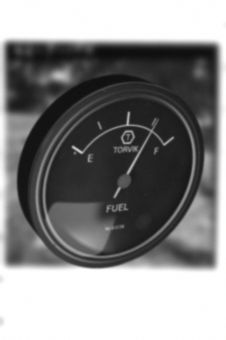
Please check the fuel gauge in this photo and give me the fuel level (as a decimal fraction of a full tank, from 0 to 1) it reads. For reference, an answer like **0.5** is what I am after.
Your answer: **0.75**
